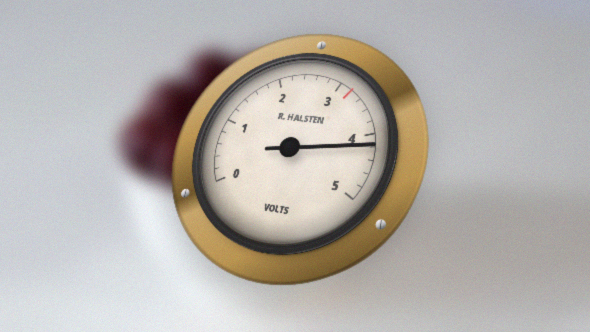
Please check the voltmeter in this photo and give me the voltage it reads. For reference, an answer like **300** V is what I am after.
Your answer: **4.2** V
